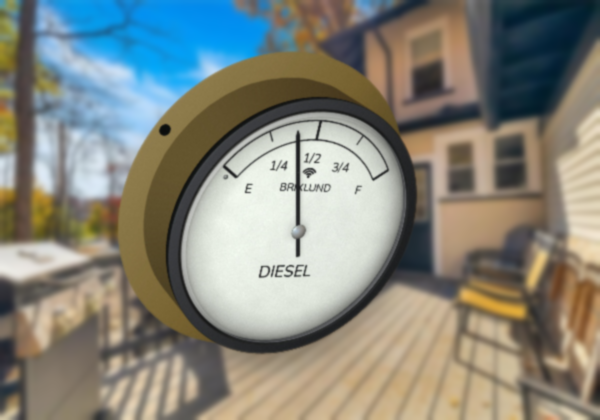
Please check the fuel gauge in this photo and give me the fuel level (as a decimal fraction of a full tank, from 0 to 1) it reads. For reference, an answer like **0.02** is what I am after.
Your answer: **0.375**
